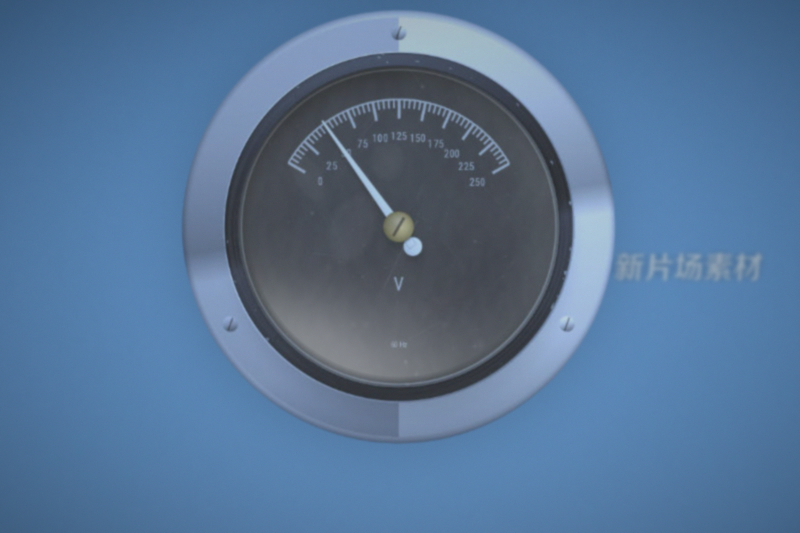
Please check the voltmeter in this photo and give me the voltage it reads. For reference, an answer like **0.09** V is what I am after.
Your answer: **50** V
